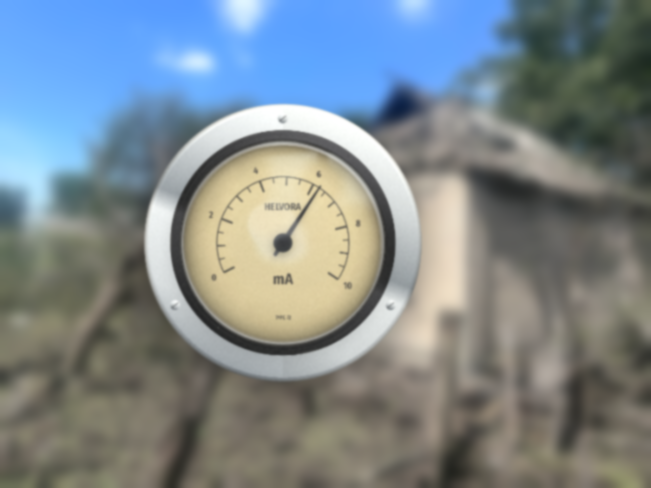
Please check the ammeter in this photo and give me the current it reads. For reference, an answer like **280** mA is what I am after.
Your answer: **6.25** mA
